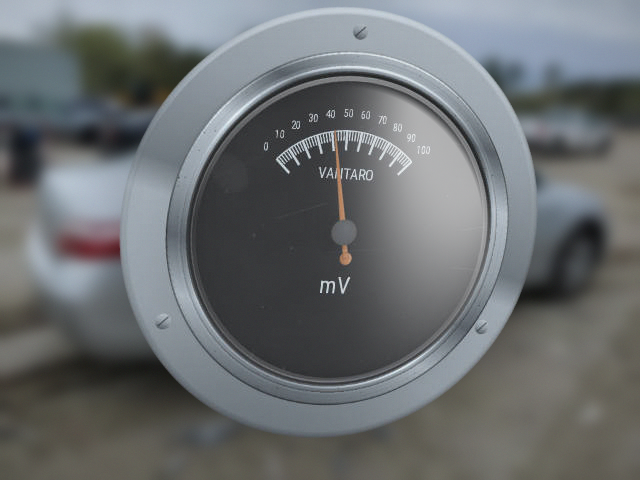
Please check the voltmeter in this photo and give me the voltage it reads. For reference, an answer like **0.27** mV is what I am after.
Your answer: **40** mV
